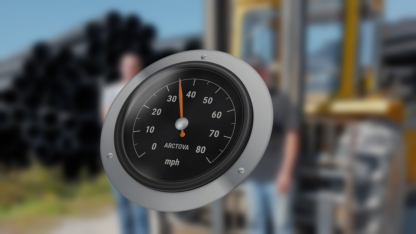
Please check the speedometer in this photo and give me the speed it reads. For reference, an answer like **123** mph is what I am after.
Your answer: **35** mph
